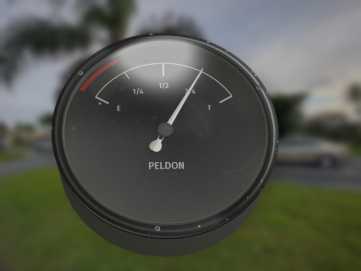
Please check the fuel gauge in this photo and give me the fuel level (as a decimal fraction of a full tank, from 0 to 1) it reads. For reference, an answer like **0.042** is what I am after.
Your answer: **0.75**
